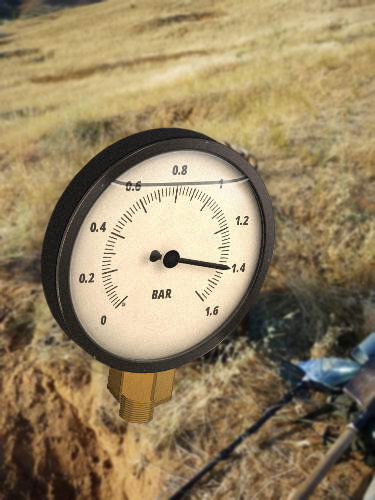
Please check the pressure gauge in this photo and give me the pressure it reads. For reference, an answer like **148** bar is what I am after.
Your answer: **1.4** bar
